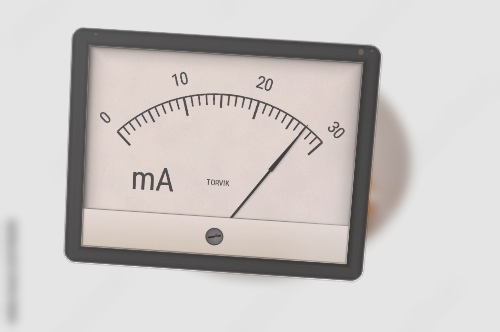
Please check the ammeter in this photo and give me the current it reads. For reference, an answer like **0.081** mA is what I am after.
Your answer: **27** mA
